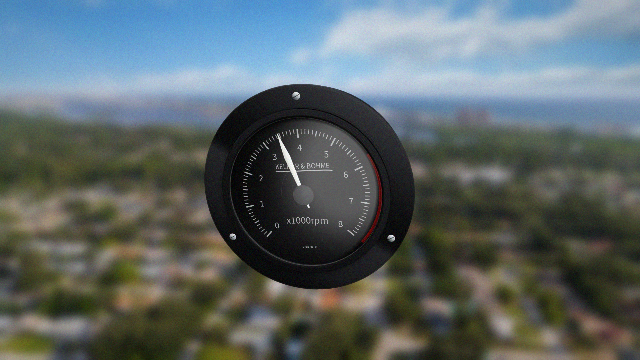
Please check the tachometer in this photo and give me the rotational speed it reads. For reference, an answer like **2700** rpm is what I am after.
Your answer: **3500** rpm
